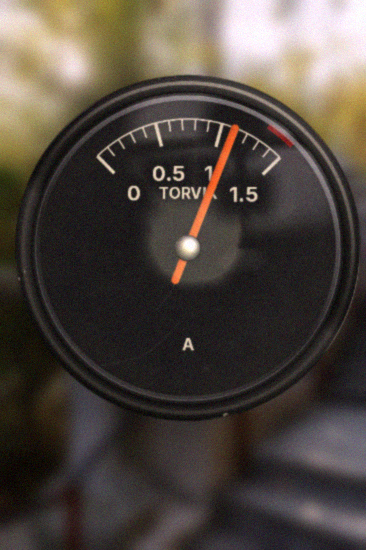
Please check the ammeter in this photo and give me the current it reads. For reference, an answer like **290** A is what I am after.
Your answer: **1.1** A
